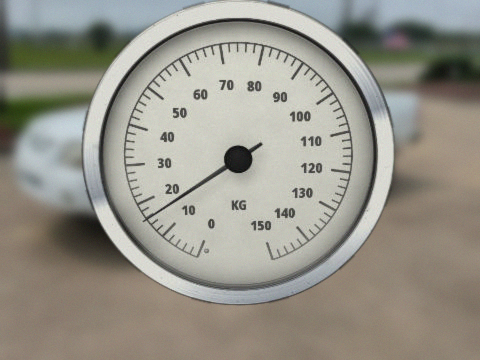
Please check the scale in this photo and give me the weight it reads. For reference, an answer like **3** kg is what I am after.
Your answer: **16** kg
